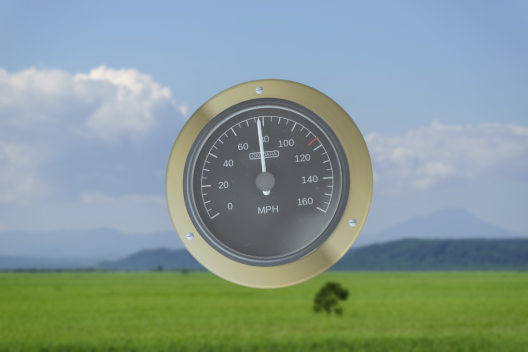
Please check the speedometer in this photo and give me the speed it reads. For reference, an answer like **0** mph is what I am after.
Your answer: **77.5** mph
